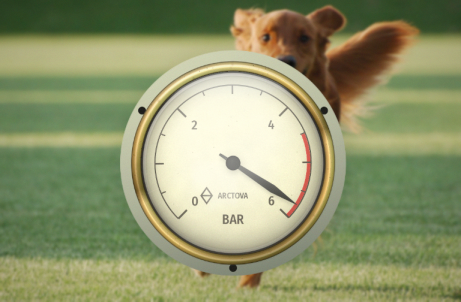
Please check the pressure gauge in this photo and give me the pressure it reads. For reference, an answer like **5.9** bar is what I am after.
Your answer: **5.75** bar
